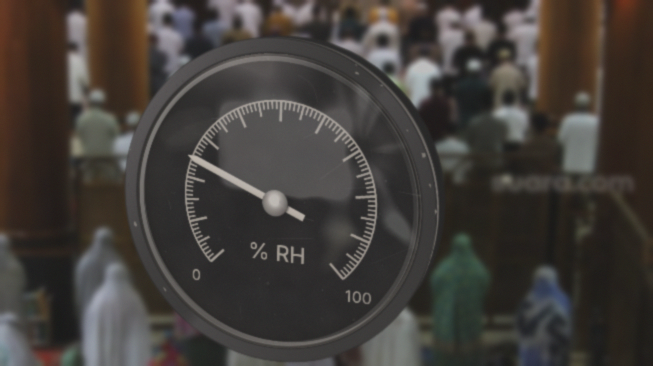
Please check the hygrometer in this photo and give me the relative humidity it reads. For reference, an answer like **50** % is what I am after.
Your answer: **25** %
